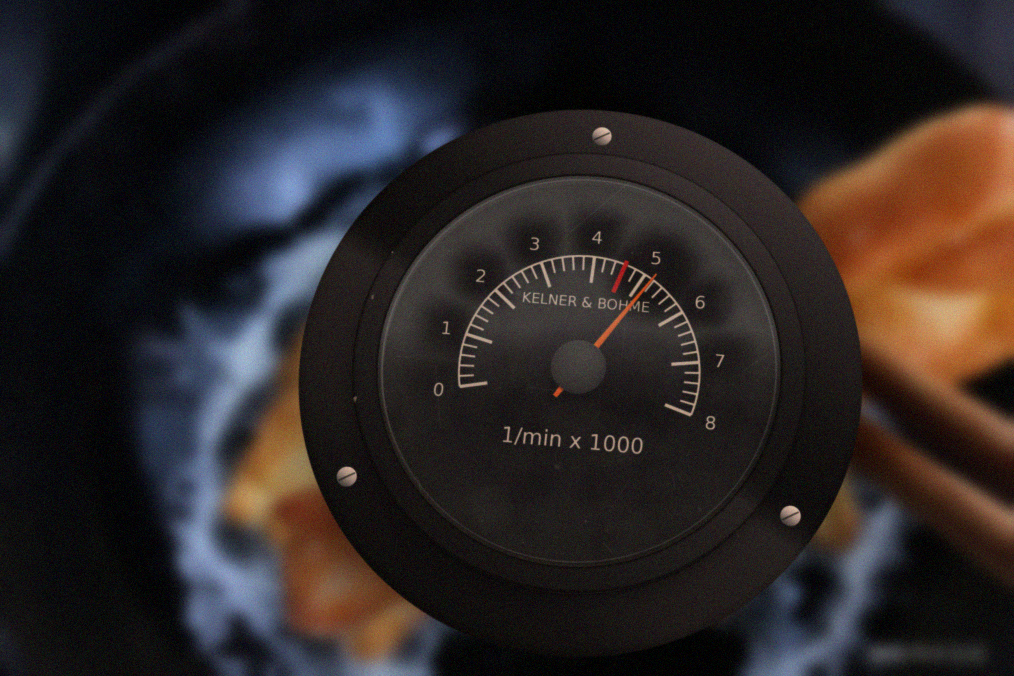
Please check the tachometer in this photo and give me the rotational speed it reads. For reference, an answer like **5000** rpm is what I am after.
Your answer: **5200** rpm
